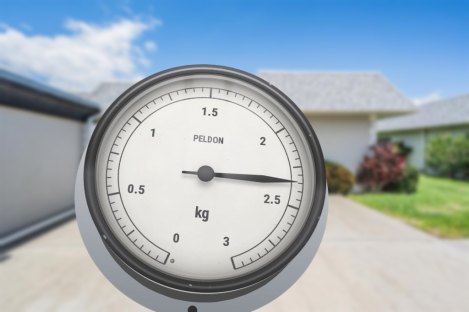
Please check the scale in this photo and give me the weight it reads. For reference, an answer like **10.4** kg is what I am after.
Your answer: **2.35** kg
